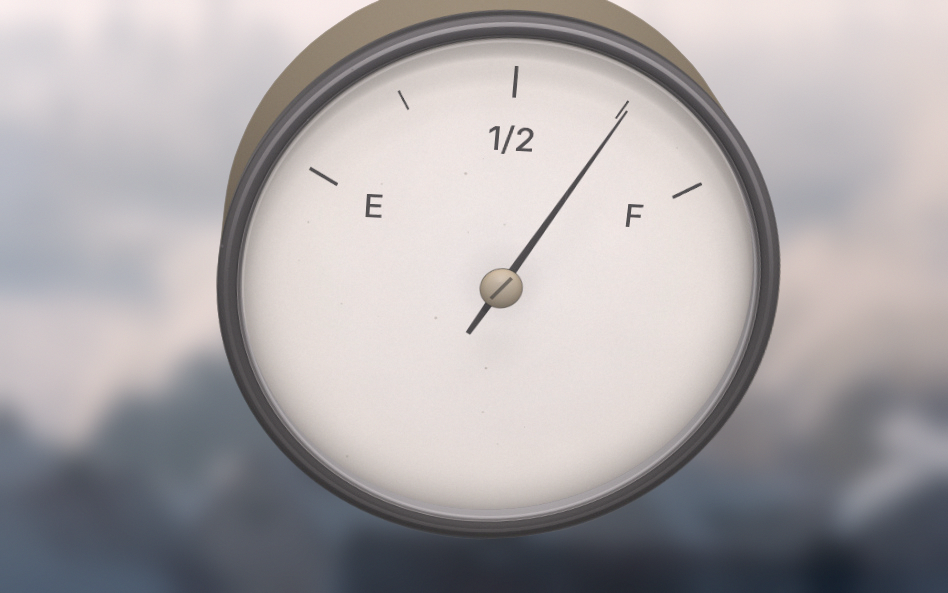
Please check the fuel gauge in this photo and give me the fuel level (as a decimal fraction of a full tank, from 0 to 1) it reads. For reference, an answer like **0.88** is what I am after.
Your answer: **0.75**
